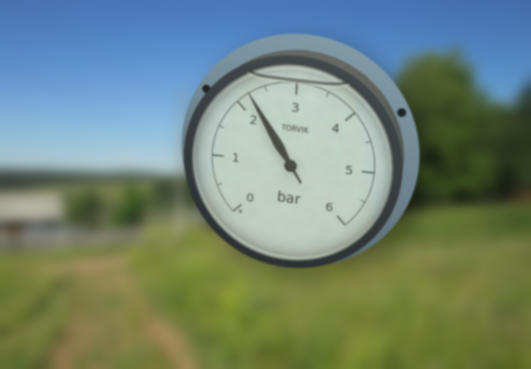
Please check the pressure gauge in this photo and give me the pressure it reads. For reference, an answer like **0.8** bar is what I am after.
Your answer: **2.25** bar
